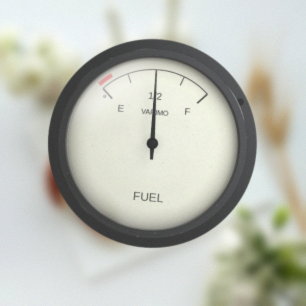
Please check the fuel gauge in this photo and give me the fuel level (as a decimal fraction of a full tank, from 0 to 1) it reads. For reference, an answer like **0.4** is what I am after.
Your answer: **0.5**
